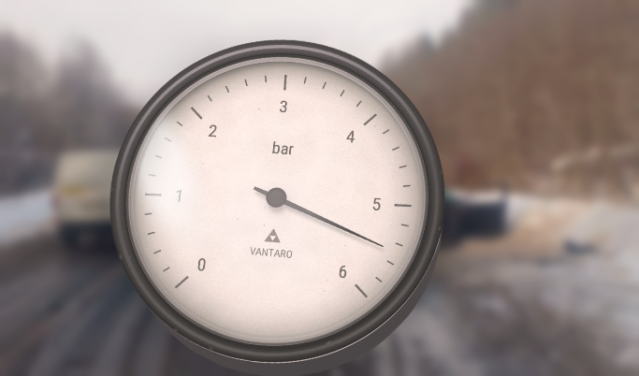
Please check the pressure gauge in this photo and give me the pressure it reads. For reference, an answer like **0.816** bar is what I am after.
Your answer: **5.5** bar
